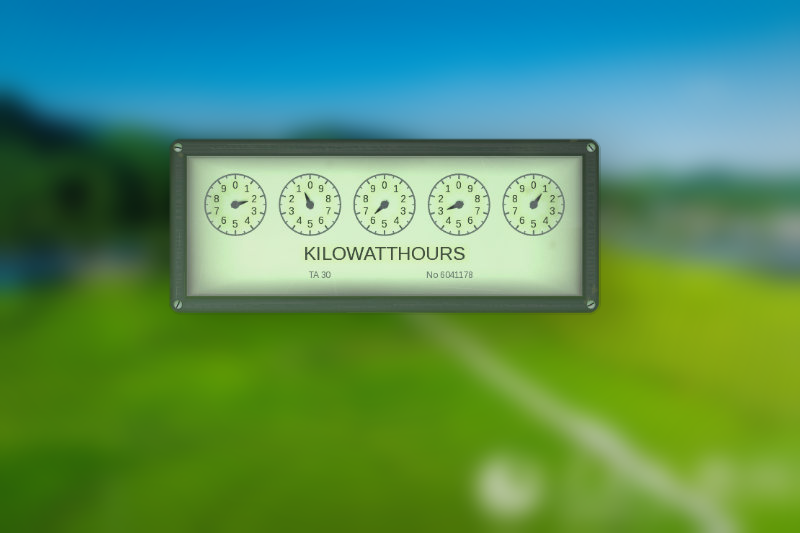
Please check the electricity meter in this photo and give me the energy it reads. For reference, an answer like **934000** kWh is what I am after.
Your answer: **20631** kWh
